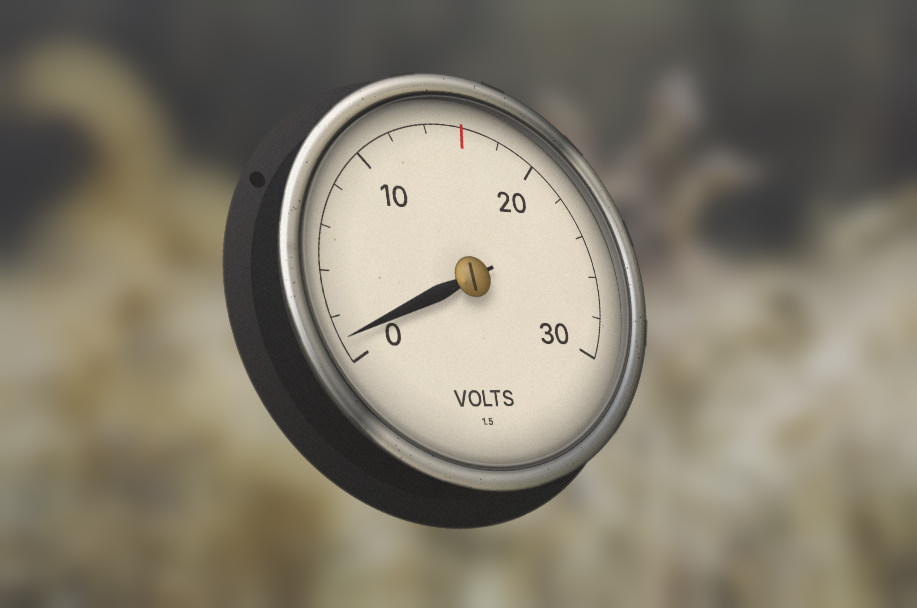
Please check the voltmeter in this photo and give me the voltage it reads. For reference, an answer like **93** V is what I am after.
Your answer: **1** V
